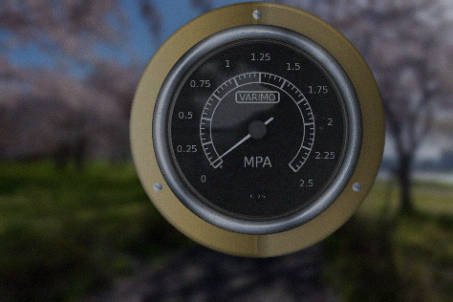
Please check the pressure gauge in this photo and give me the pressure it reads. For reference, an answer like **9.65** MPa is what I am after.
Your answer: **0.05** MPa
